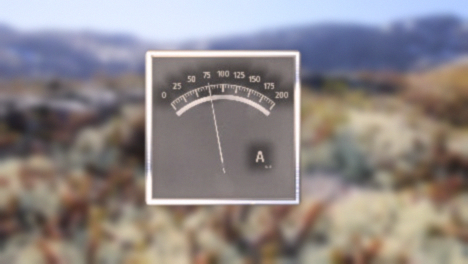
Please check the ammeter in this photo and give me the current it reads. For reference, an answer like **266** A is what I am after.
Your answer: **75** A
